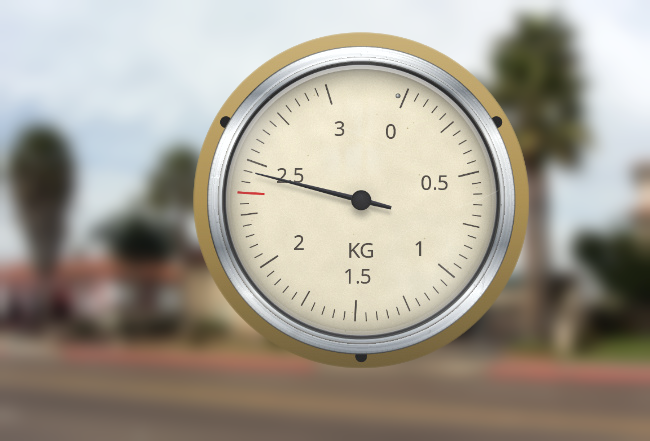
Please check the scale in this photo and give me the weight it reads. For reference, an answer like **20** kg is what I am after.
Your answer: **2.45** kg
